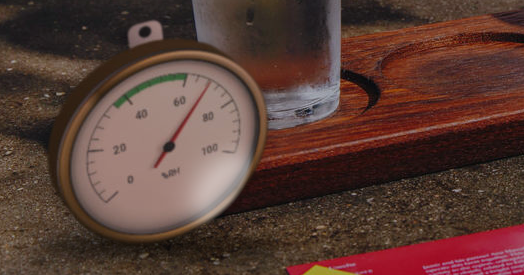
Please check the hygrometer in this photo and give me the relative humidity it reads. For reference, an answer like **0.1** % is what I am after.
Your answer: **68** %
